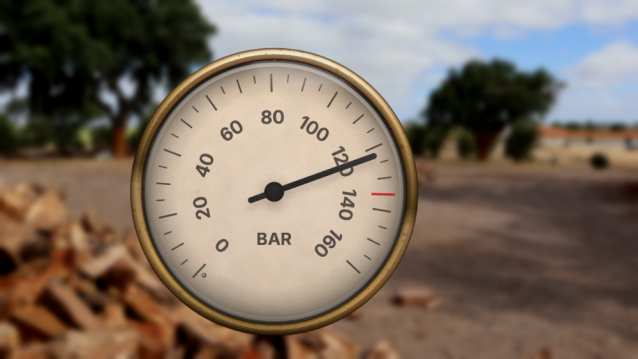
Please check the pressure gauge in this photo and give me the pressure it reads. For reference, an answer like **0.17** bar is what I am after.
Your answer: **122.5** bar
